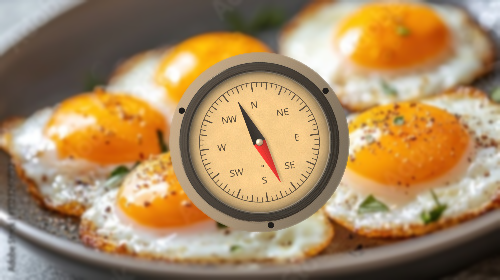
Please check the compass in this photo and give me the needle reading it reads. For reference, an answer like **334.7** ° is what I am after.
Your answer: **160** °
